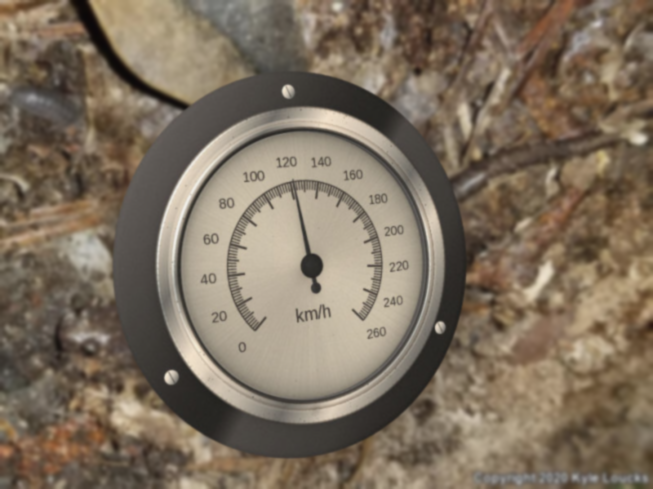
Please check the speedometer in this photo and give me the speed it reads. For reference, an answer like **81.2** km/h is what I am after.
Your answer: **120** km/h
